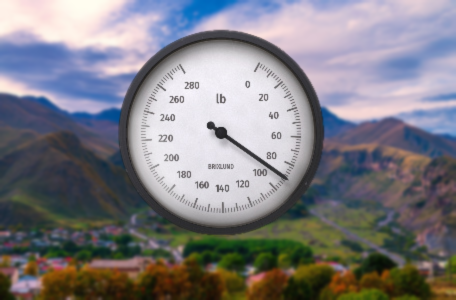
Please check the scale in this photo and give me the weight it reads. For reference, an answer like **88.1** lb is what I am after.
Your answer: **90** lb
